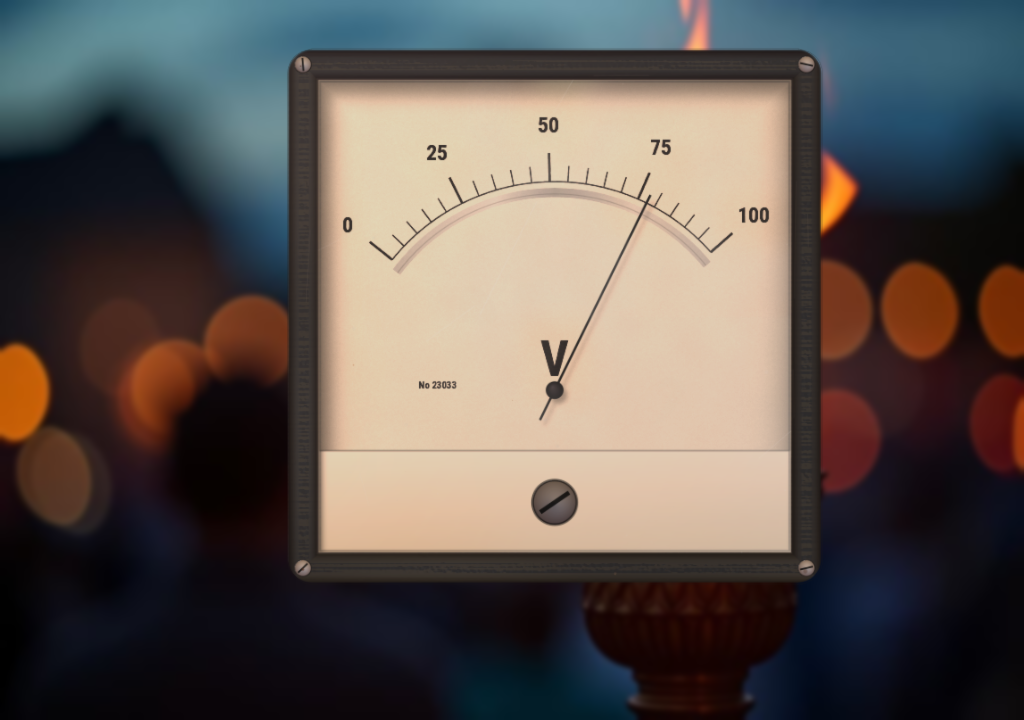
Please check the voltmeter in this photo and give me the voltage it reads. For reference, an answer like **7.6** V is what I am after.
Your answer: **77.5** V
